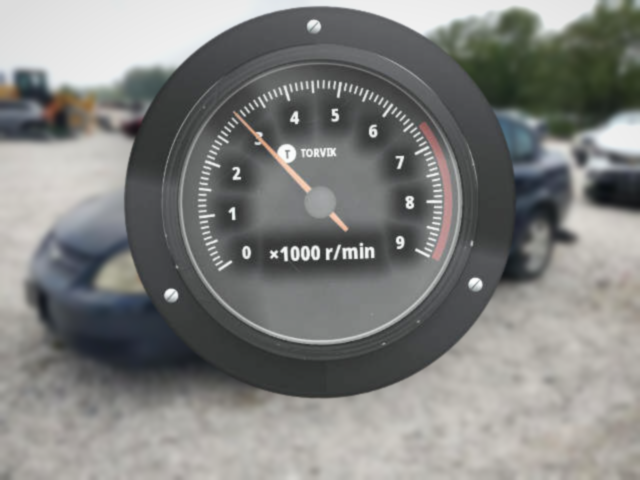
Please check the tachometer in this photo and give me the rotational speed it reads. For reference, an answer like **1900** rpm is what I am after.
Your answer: **3000** rpm
